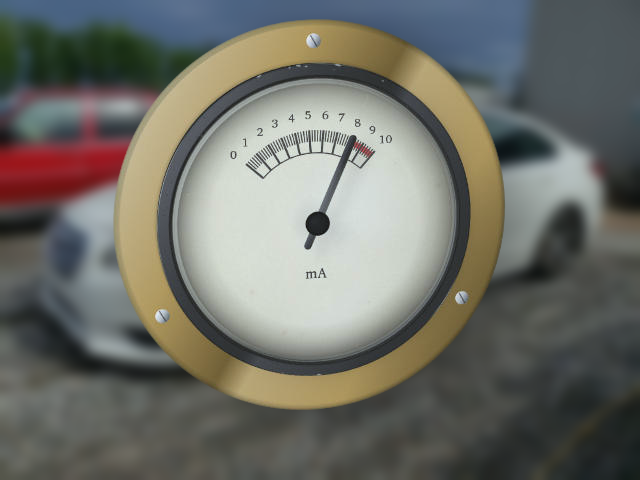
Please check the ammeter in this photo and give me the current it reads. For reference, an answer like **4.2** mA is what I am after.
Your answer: **8** mA
